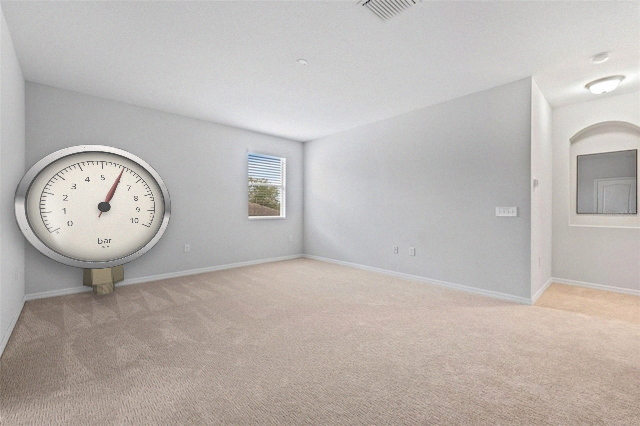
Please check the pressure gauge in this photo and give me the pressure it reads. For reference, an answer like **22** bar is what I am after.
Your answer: **6** bar
